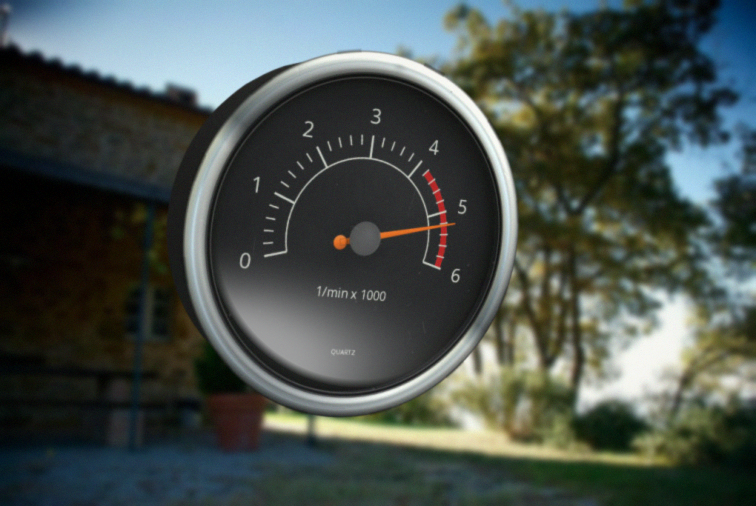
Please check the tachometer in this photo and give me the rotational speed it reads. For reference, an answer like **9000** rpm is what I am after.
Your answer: **5200** rpm
